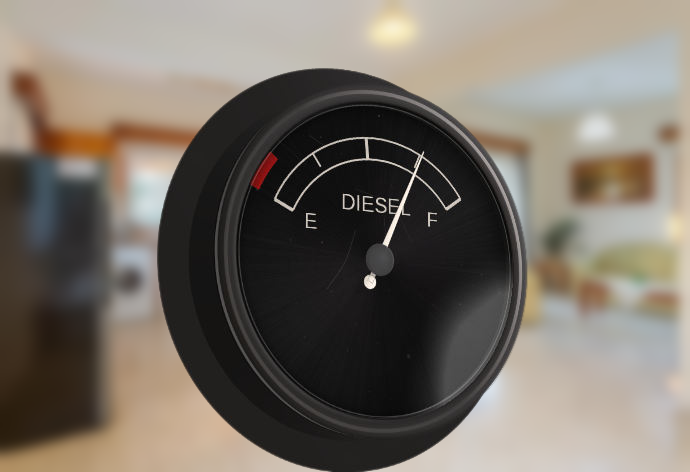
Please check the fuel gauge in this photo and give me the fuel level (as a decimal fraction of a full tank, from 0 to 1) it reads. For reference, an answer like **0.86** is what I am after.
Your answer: **0.75**
